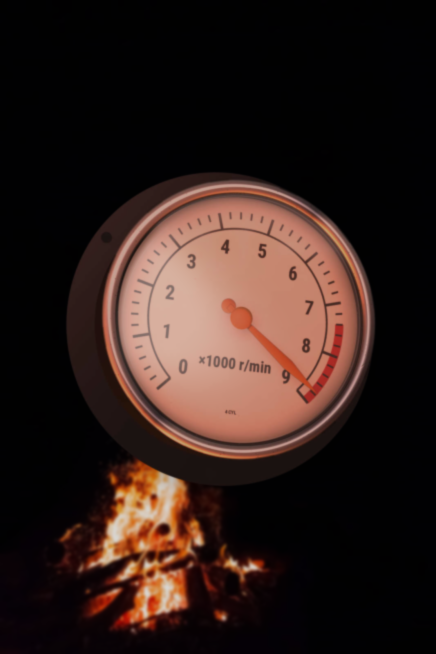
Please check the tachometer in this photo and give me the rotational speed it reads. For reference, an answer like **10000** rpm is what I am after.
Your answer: **8800** rpm
